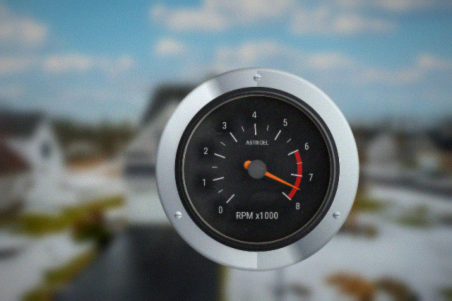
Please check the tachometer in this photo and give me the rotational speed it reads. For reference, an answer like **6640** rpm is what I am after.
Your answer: **7500** rpm
